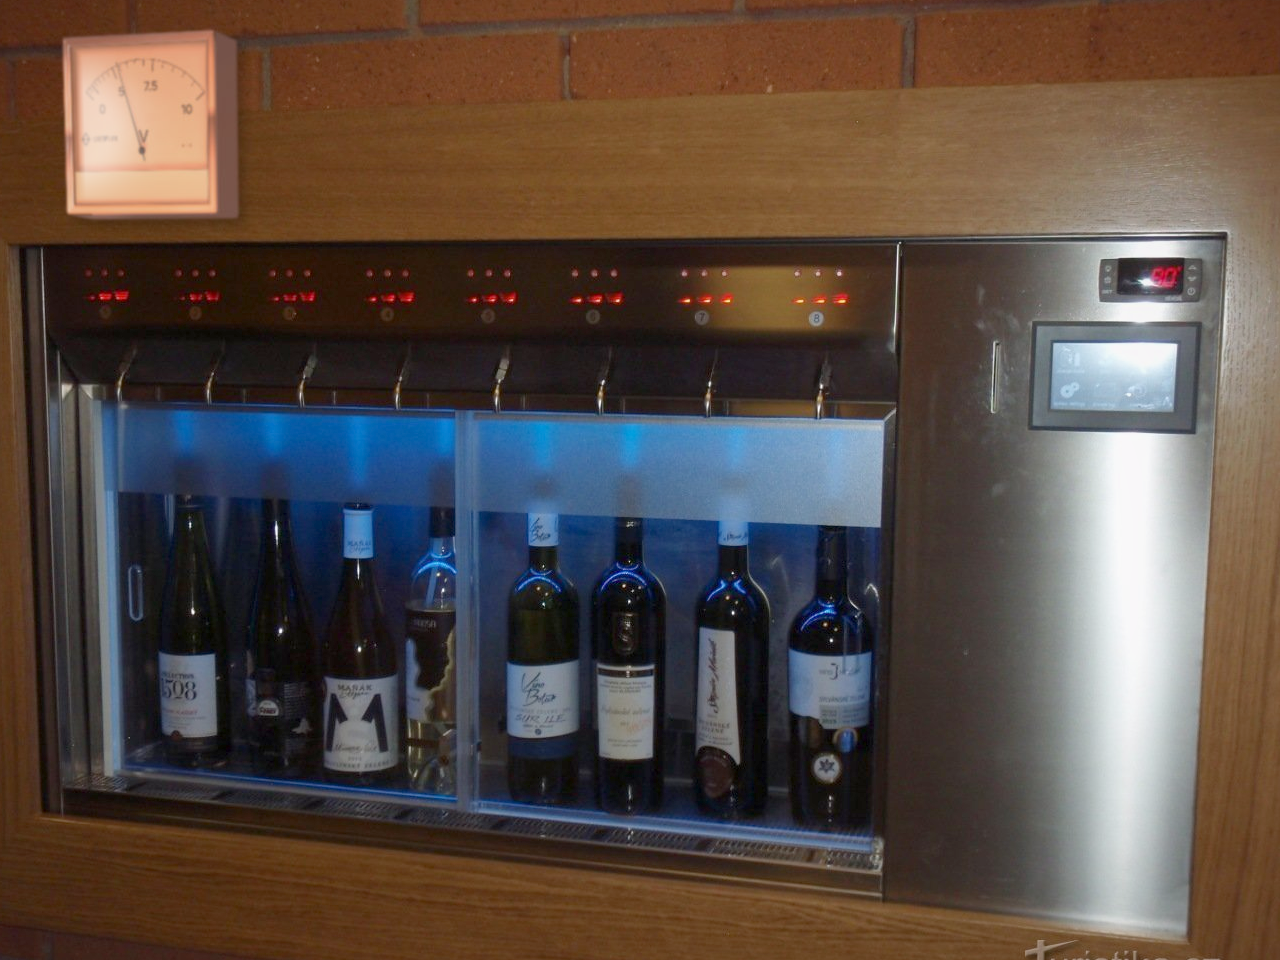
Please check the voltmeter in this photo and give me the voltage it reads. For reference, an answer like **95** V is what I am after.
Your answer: **5.5** V
